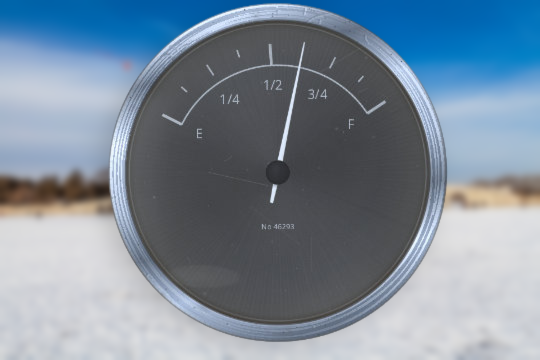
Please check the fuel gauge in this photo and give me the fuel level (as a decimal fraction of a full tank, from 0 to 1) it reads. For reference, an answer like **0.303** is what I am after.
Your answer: **0.625**
